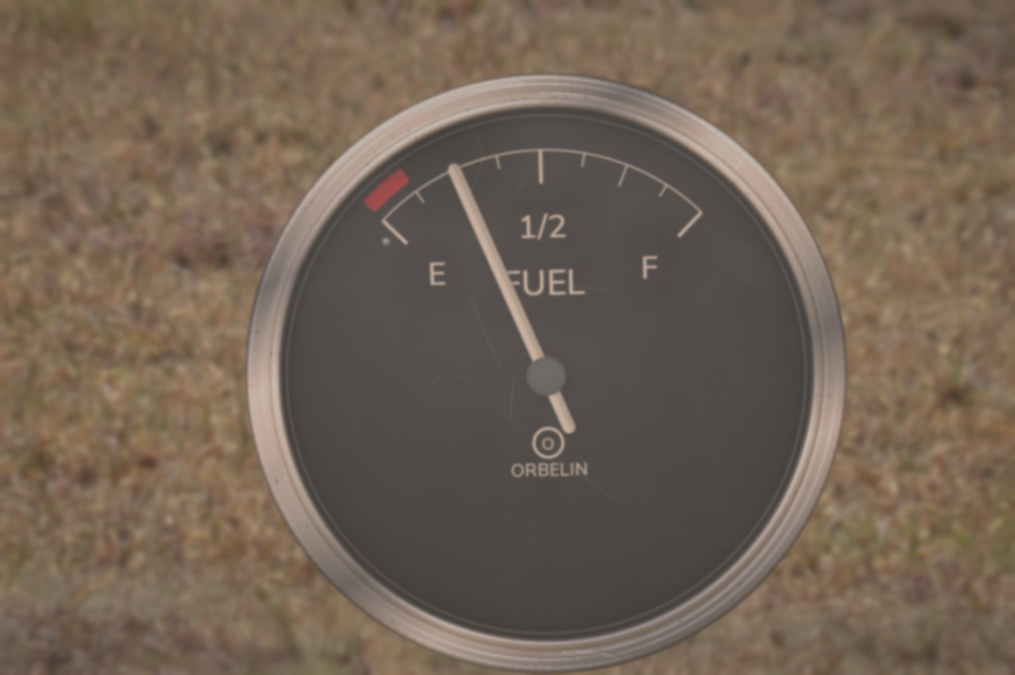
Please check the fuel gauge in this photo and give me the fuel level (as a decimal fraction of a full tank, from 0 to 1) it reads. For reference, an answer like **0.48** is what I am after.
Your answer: **0.25**
